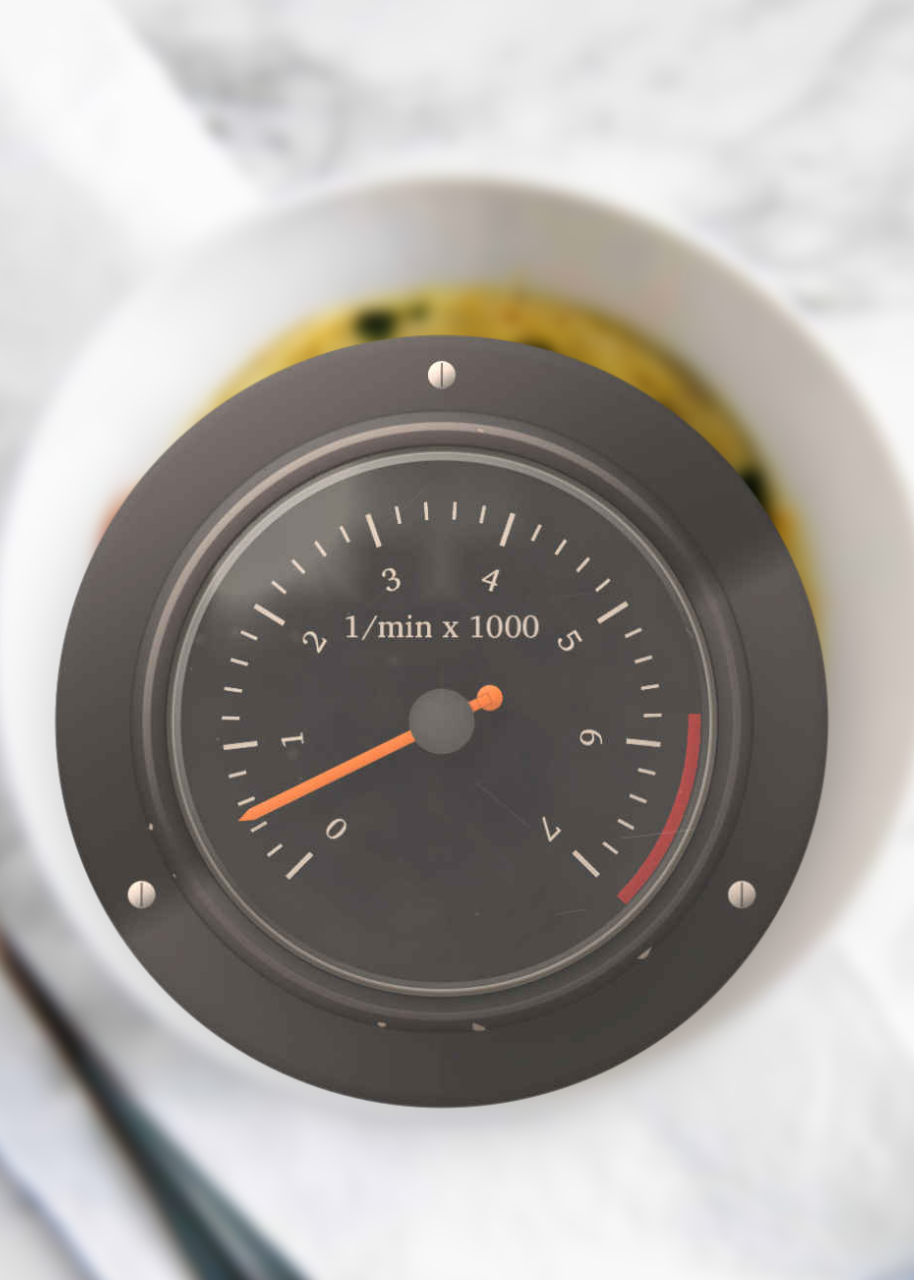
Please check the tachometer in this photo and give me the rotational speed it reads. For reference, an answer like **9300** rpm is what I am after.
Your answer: **500** rpm
